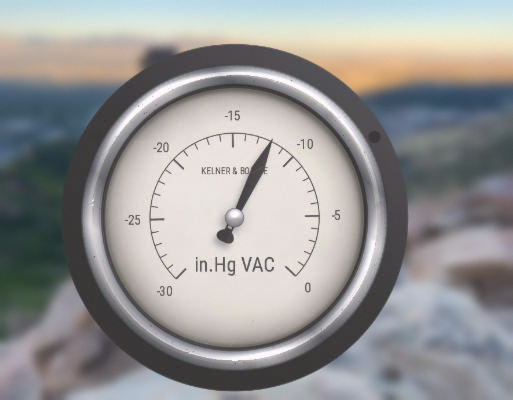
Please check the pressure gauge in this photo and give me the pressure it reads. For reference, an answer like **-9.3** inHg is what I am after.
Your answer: **-12** inHg
